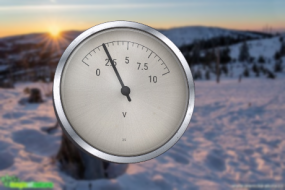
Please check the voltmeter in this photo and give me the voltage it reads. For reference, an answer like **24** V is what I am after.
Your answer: **2.5** V
